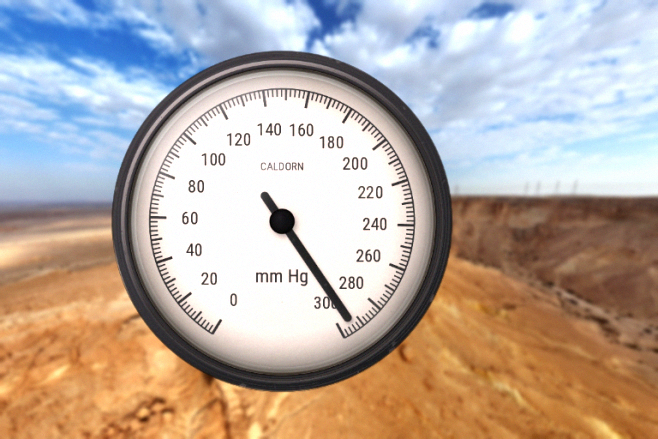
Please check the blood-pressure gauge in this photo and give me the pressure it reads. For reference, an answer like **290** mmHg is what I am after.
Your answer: **294** mmHg
